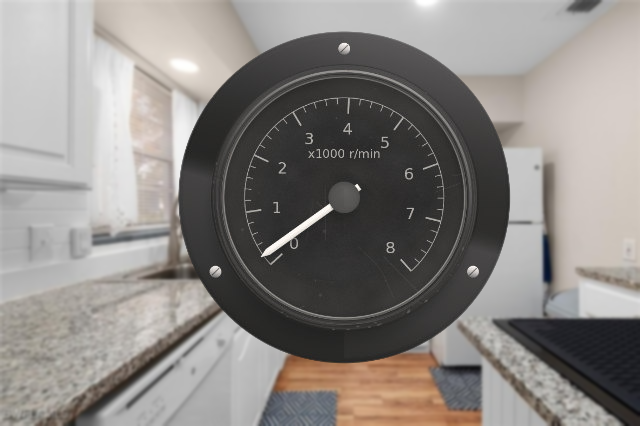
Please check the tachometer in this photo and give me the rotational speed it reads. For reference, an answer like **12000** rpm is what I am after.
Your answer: **200** rpm
